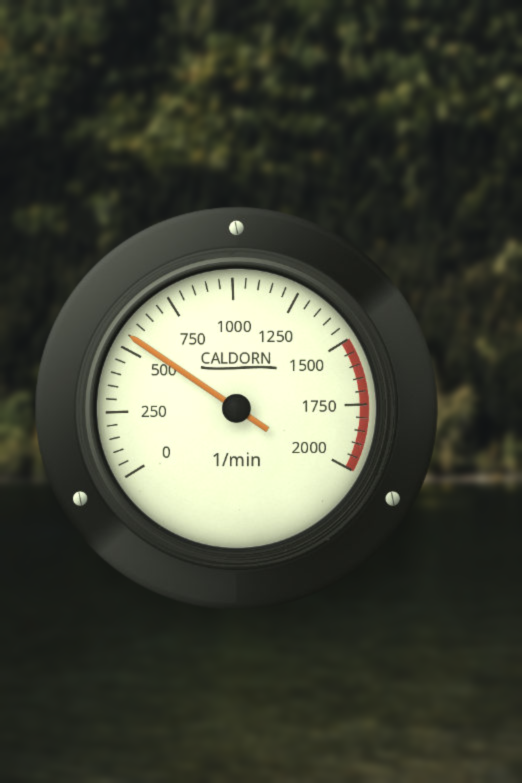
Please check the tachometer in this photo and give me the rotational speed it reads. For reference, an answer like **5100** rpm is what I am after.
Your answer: **550** rpm
